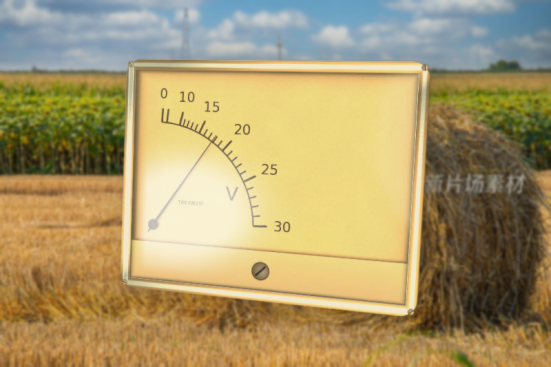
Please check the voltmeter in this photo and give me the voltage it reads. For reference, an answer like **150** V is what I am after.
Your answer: **18** V
